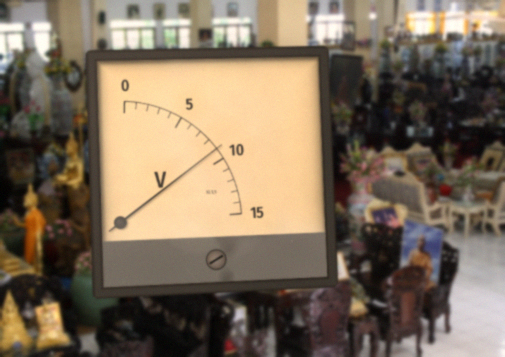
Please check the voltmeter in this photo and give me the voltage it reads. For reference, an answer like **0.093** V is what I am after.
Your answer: **9** V
